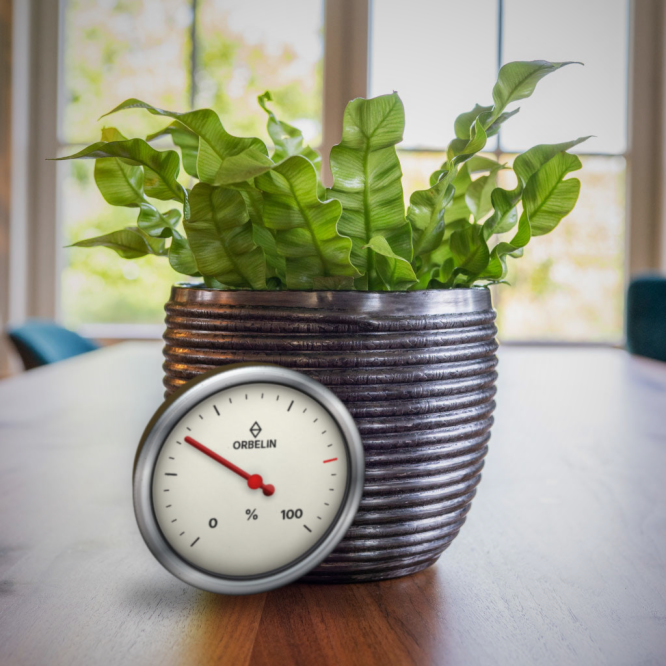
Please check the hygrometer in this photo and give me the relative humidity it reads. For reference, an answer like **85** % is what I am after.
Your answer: **30** %
